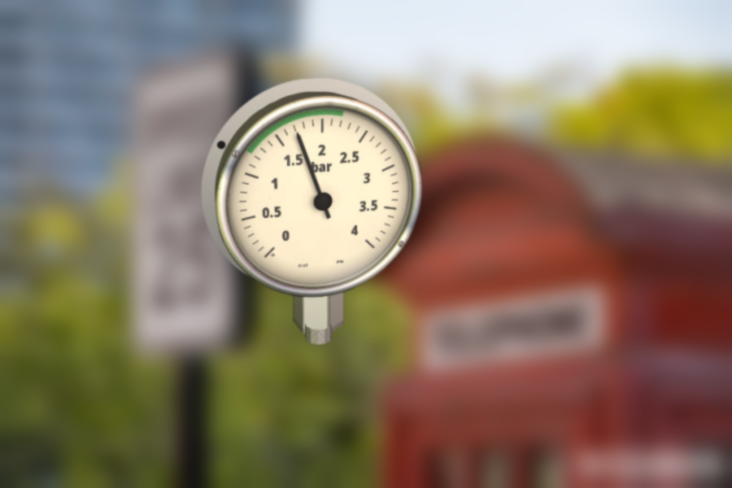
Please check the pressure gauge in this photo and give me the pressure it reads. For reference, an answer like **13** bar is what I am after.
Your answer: **1.7** bar
